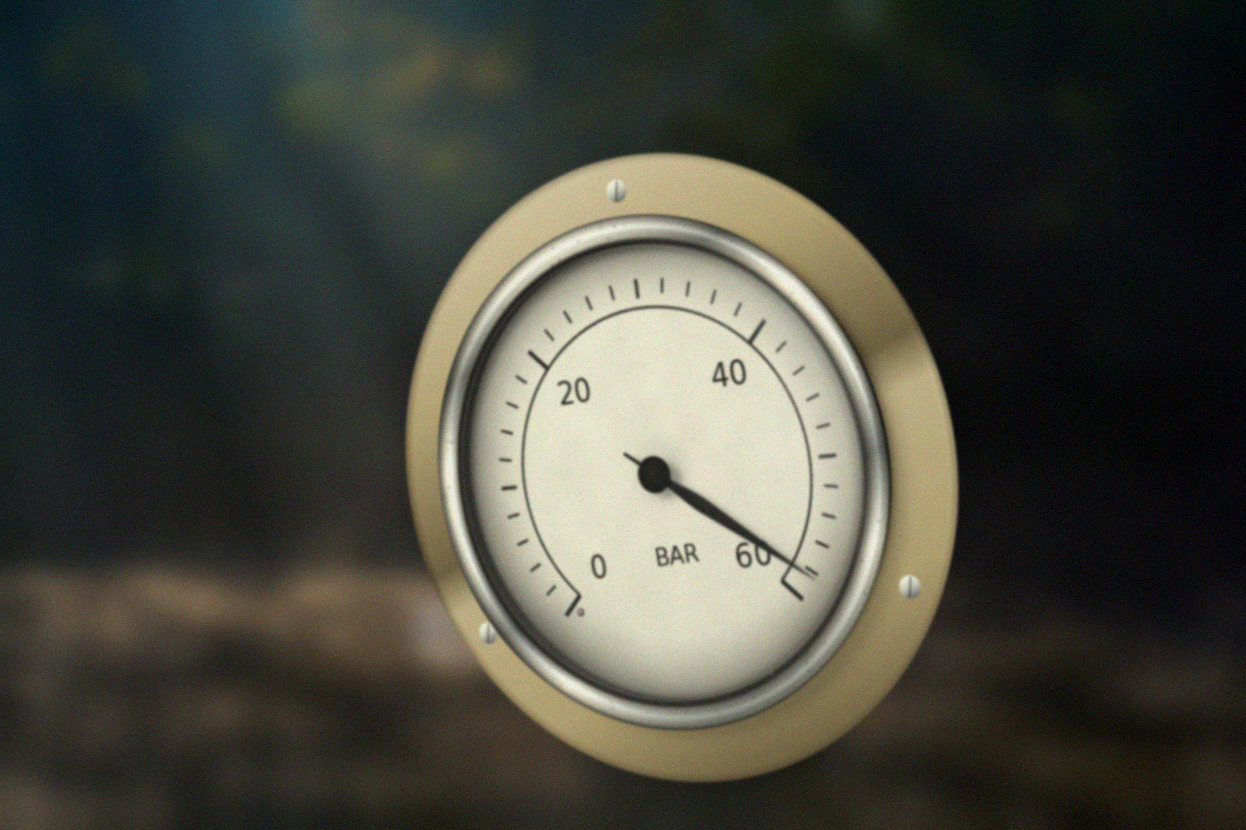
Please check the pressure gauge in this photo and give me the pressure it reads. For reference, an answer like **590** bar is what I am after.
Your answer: **58** bar
